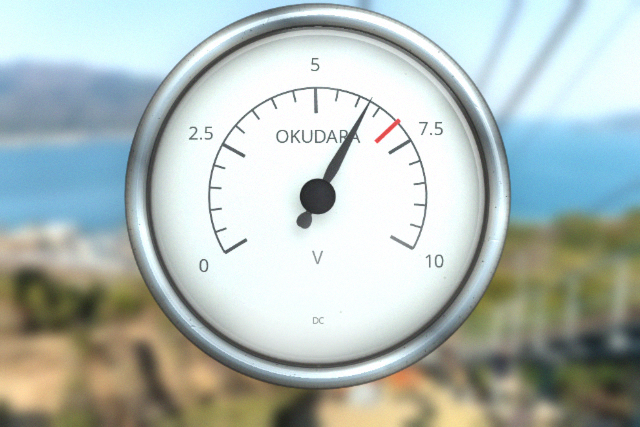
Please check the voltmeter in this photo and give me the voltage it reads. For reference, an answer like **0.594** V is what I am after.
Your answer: **6.25** V
